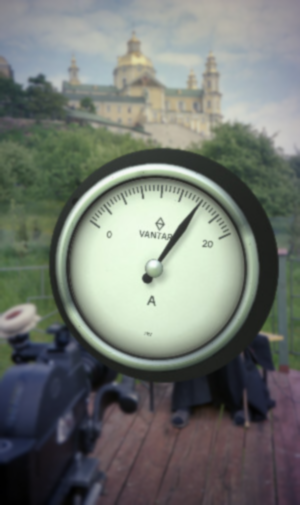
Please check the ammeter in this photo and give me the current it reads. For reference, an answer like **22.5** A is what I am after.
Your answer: **15** A
